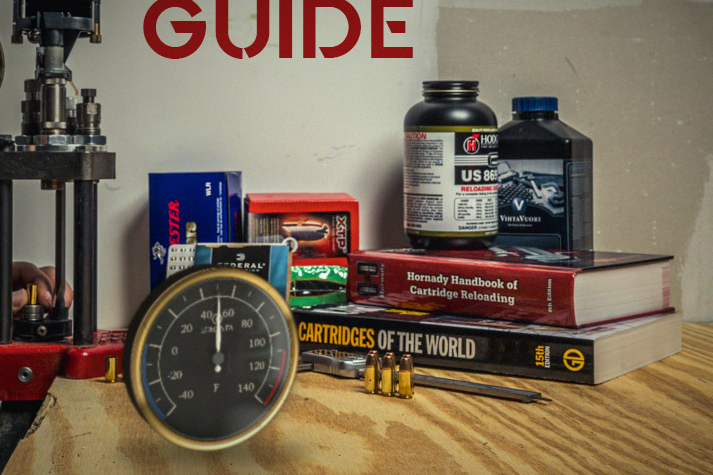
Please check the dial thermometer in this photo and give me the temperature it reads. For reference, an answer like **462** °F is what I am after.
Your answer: **50** °F
